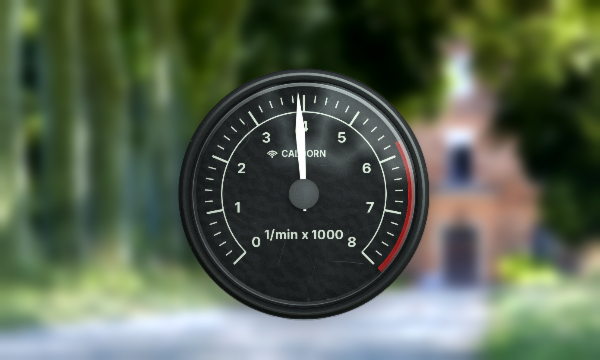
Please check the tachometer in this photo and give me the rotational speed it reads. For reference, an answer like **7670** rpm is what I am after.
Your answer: **3900** rpm
